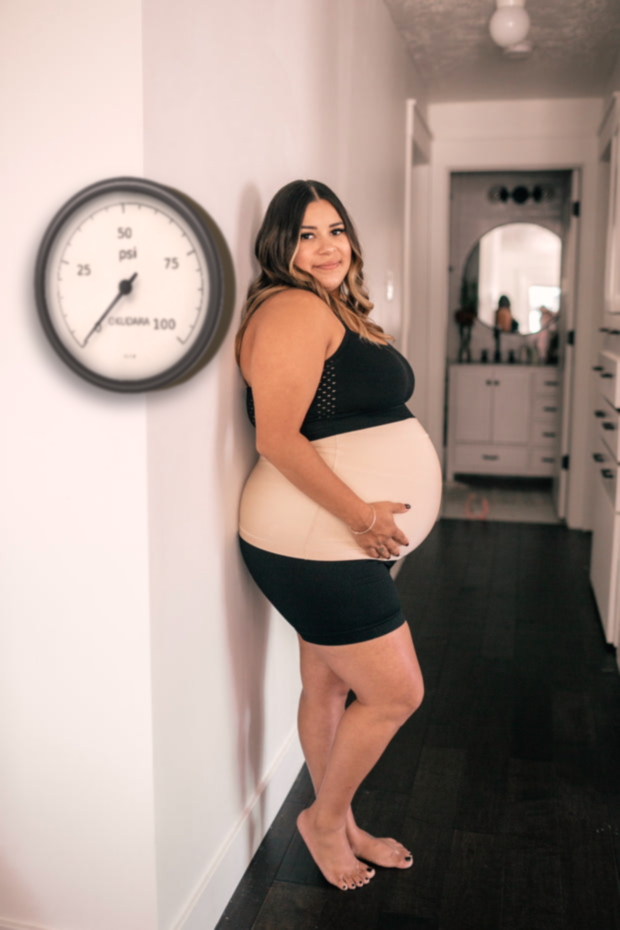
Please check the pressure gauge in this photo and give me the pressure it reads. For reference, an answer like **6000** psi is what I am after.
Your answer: **0** psi
